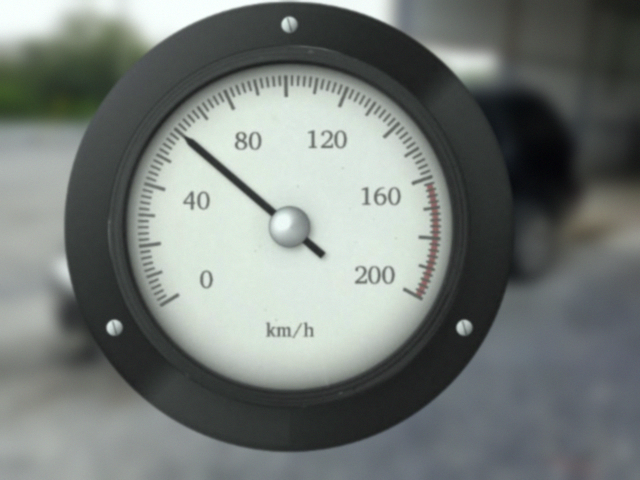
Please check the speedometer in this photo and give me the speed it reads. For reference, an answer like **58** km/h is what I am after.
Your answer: **60** km/h
